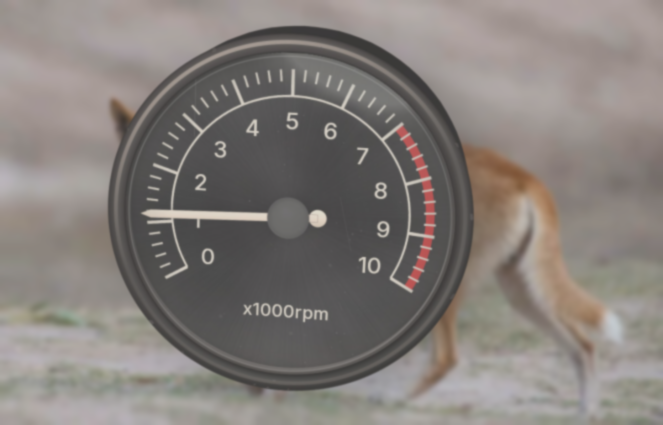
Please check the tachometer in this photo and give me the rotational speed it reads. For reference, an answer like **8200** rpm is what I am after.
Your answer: **1200** rpm
